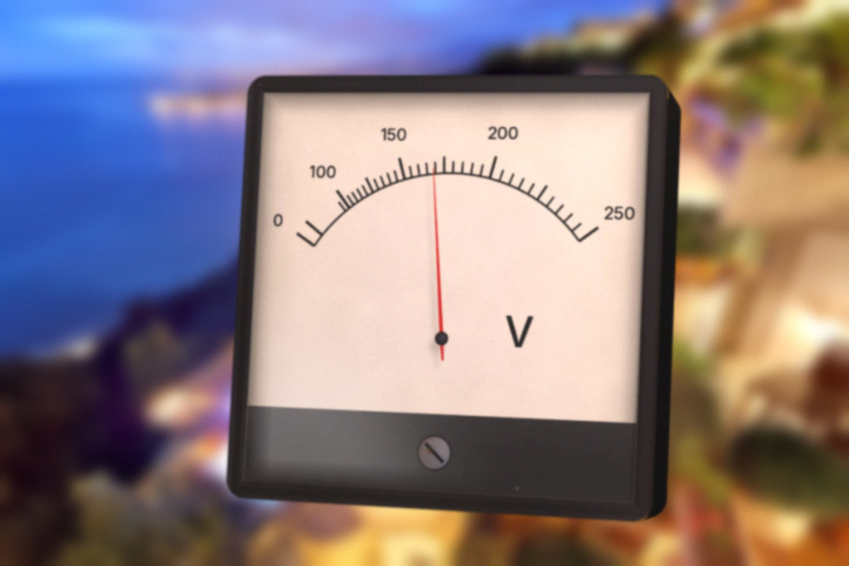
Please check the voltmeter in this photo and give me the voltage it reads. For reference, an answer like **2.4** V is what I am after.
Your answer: **170** V
